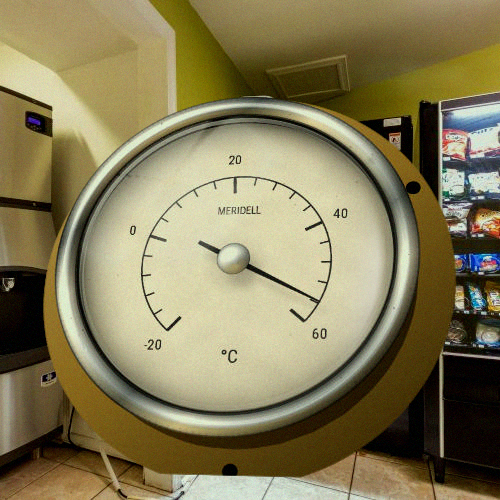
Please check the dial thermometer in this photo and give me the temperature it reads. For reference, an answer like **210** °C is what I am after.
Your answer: **56** °C
